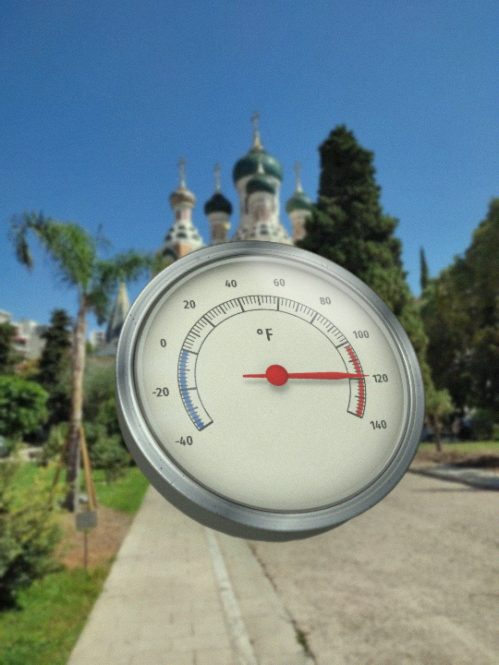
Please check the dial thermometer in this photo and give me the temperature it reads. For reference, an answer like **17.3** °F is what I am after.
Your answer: **120** °F
